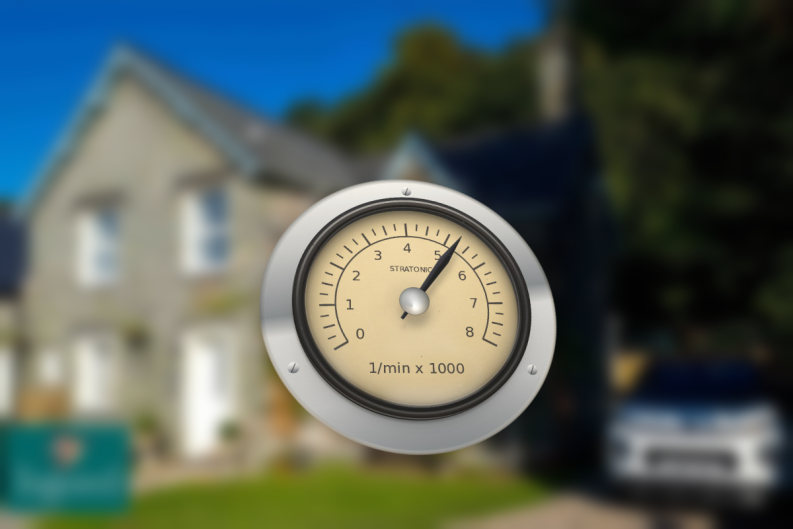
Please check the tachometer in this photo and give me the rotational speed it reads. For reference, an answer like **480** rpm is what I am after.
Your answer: **5250** rpm
